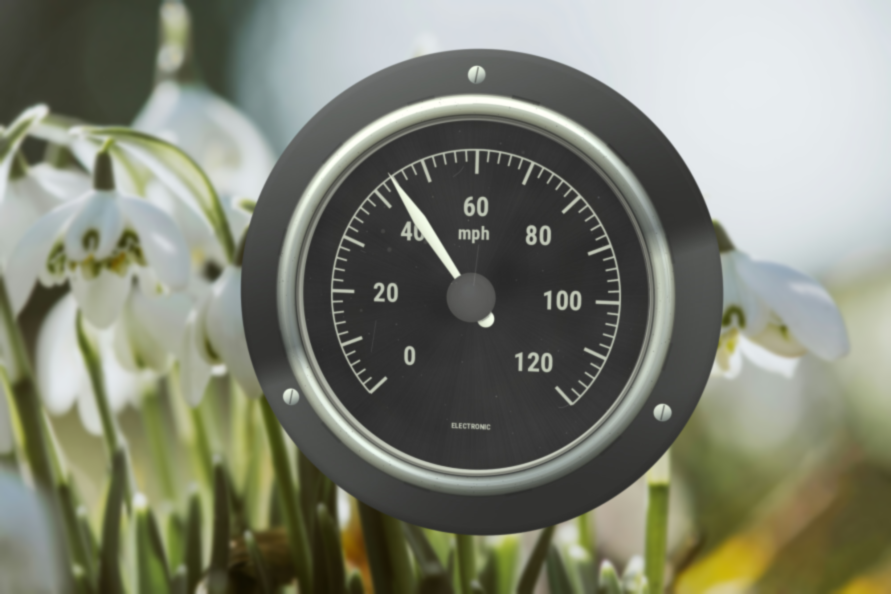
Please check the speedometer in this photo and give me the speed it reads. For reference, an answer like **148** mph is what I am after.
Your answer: **44** mph
